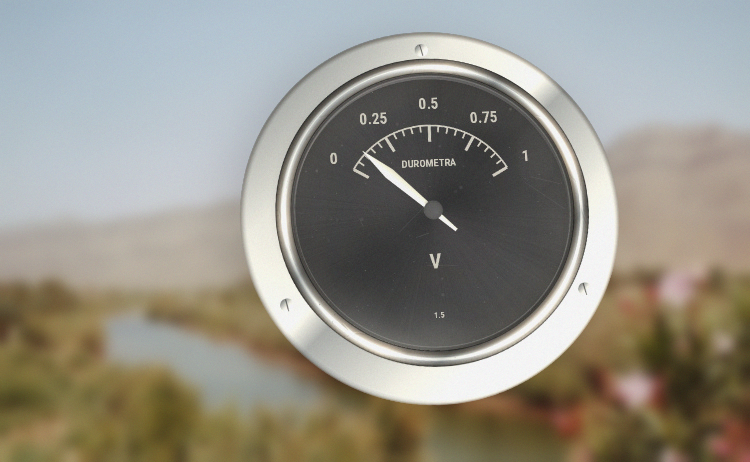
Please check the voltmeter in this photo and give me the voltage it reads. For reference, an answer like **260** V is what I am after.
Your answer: **0.1** V
